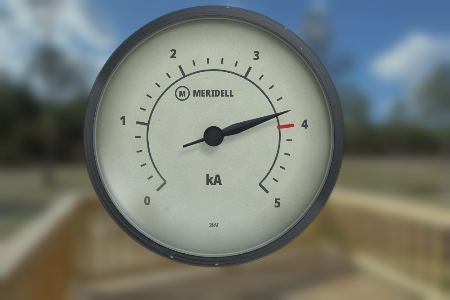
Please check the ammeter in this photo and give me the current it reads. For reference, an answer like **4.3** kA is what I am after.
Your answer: **3.8** kA
